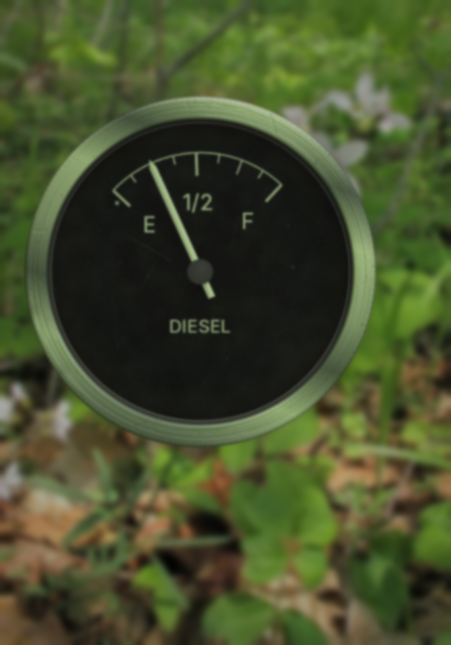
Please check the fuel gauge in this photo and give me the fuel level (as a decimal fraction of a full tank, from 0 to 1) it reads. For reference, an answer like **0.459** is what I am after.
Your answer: **0.25**
